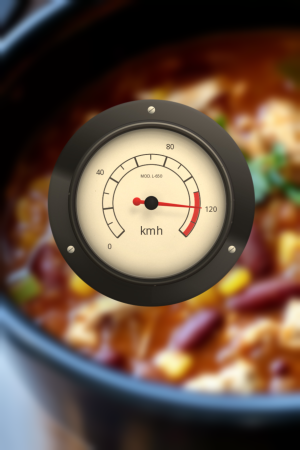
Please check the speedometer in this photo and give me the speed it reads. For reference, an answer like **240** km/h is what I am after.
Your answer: **120** km/h
